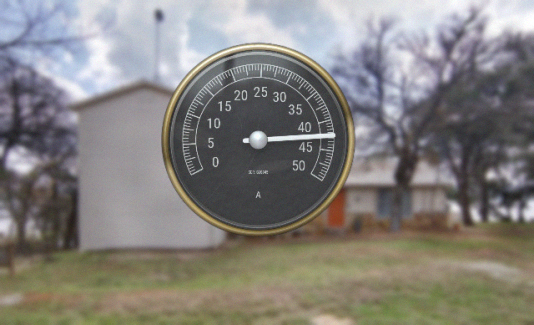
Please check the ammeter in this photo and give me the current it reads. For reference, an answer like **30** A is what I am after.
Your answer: **42.5** A
